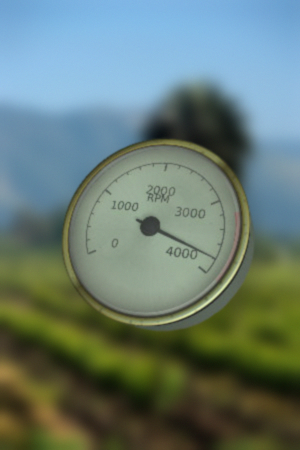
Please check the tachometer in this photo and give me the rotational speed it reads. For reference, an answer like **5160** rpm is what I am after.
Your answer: **3800** rpm
